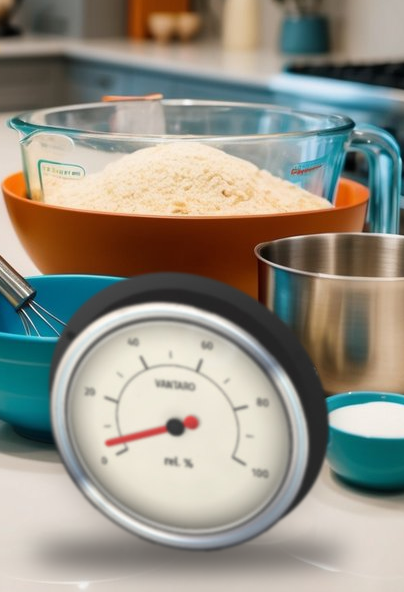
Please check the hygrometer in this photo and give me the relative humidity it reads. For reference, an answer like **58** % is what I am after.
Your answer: **5** %
